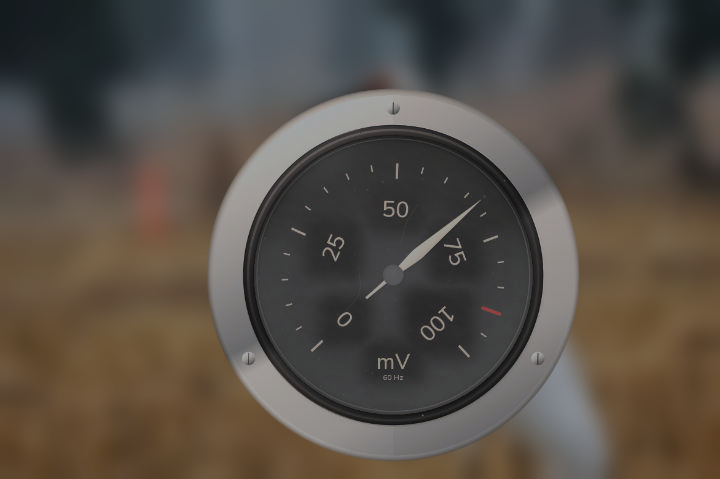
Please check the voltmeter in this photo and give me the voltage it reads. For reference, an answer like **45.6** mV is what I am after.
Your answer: **67.5** mV
